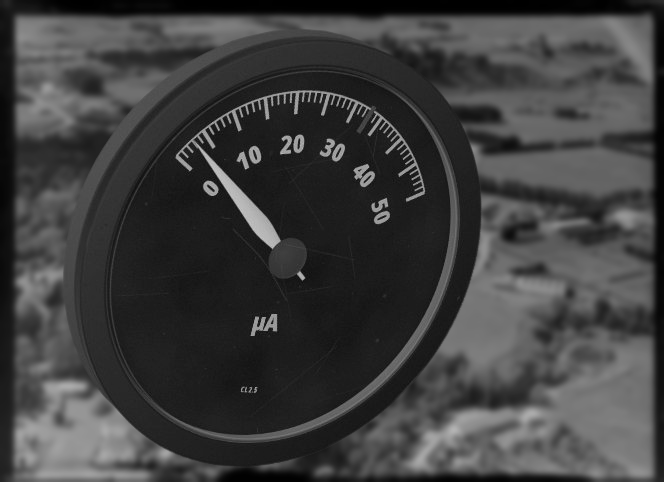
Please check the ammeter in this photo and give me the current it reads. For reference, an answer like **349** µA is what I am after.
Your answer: **3** µA
